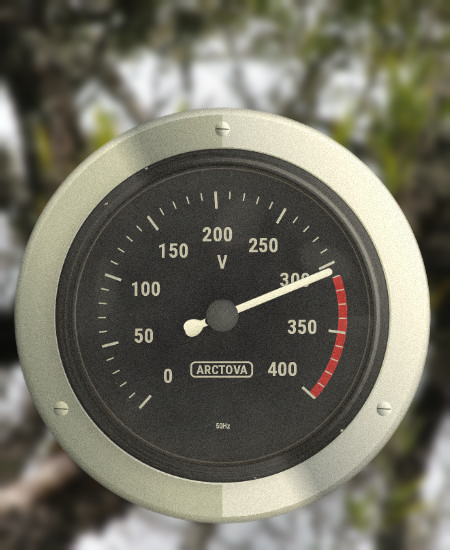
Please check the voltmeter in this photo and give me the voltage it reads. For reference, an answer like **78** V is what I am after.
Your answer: **305** V
